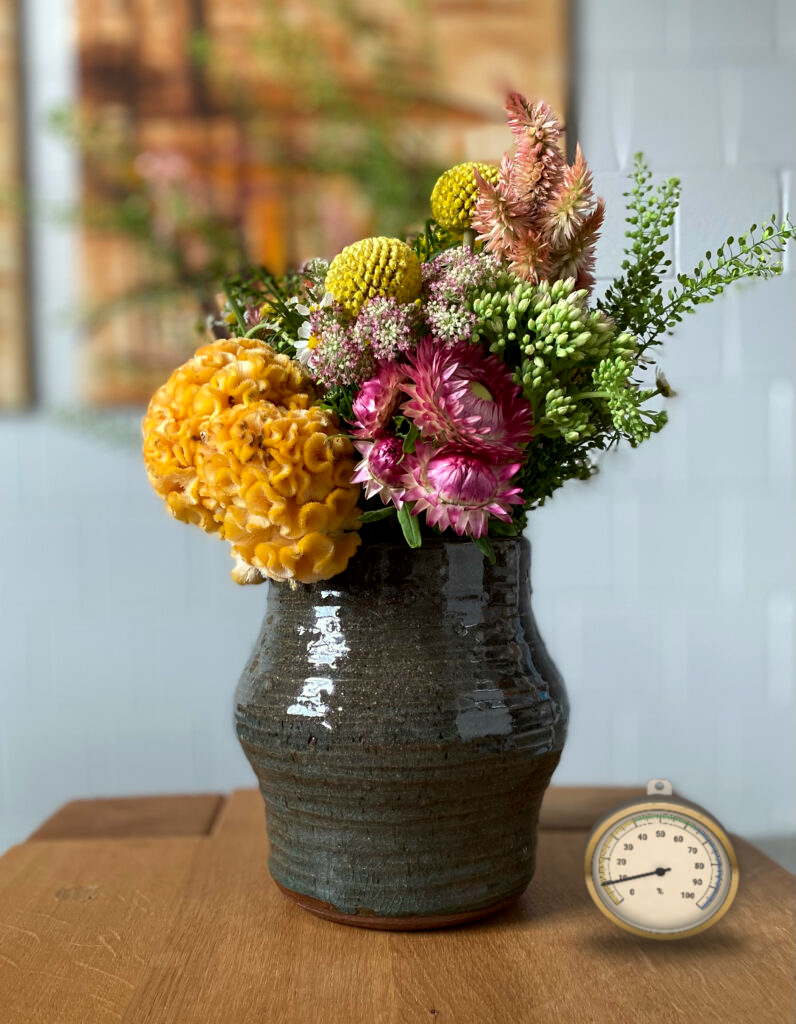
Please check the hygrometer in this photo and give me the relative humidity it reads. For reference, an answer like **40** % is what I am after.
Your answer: **10** %
